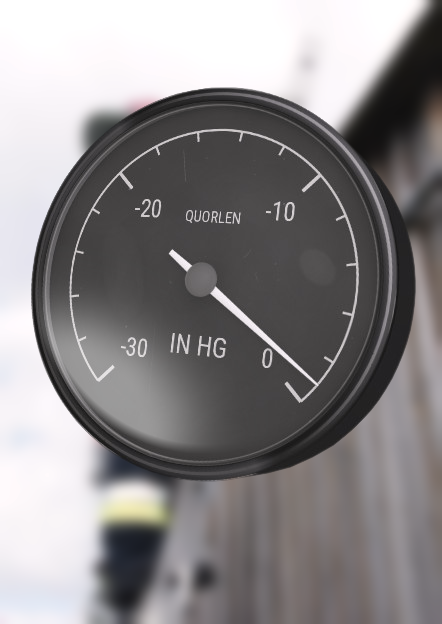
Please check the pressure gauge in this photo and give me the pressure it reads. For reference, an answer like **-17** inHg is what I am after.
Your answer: **-1** inHg
